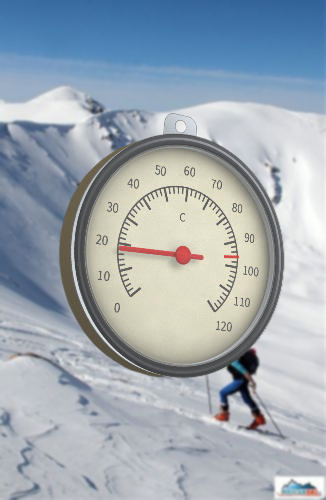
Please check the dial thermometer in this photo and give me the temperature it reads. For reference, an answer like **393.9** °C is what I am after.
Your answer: **18** °C
